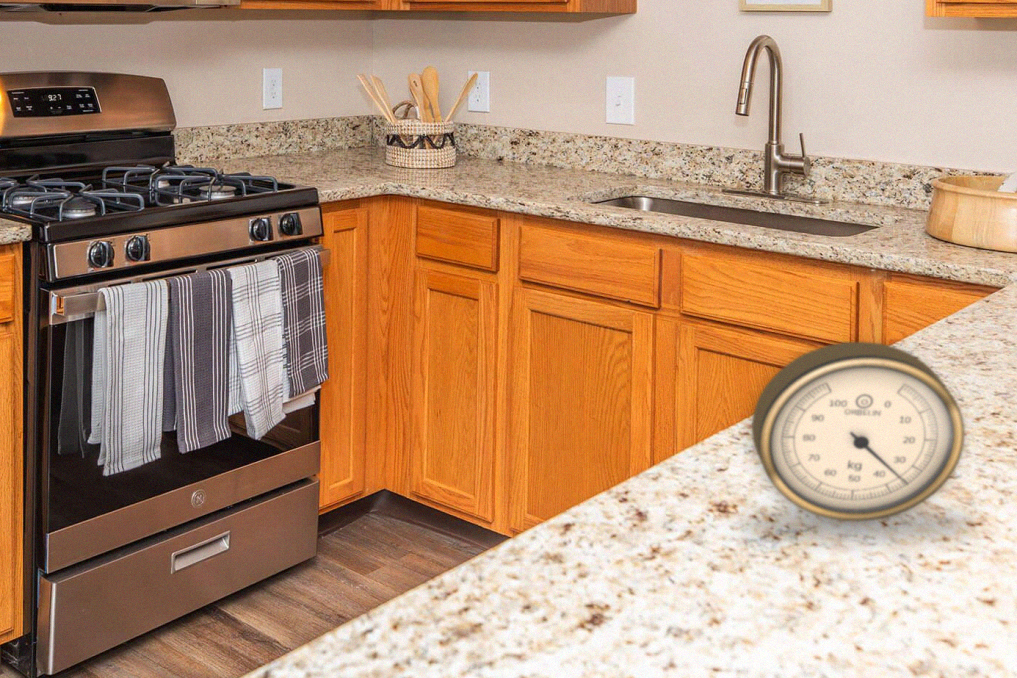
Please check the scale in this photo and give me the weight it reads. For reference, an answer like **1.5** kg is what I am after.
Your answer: **35** kg
